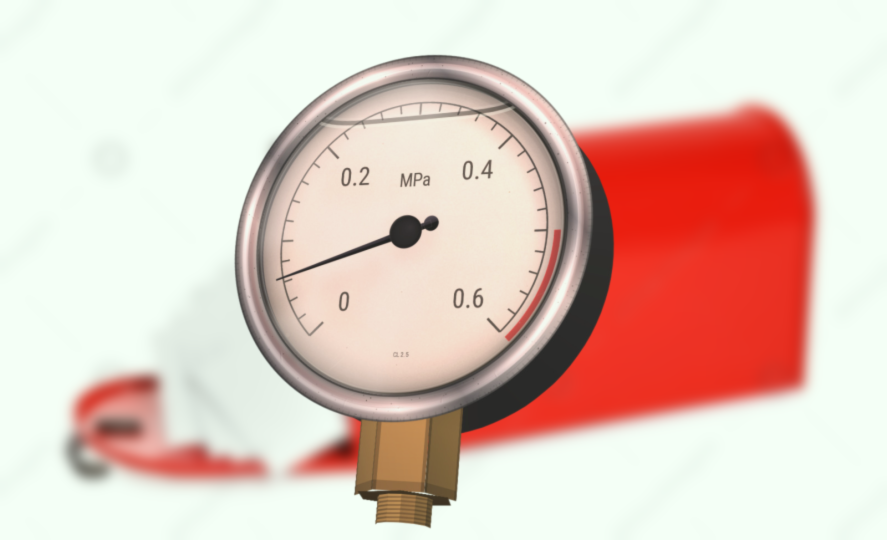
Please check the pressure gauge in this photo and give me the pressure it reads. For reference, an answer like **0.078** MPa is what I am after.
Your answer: **0.06** MPa
